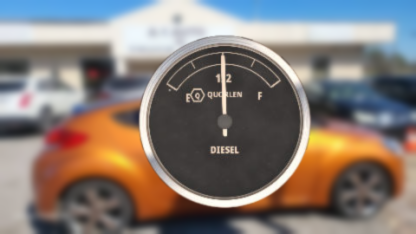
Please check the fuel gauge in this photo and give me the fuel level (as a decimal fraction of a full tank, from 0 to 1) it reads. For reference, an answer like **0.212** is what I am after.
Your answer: **0.5**
